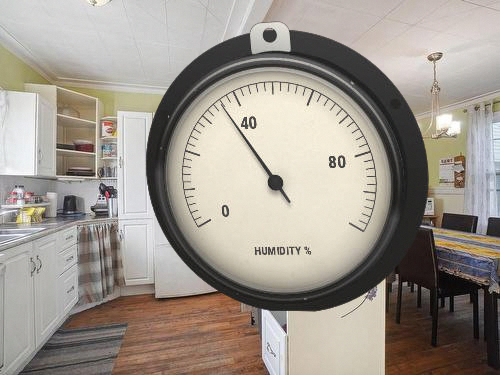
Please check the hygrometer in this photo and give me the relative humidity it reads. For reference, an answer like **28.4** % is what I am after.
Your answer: **36** %
